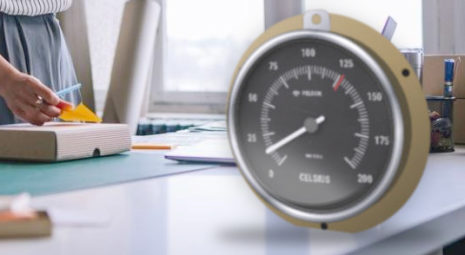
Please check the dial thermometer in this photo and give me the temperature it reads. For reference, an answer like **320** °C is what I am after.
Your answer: **12.5** °C
